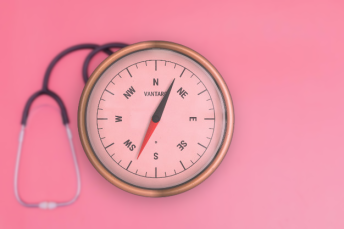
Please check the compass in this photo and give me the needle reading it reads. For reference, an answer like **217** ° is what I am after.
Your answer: **205** °
